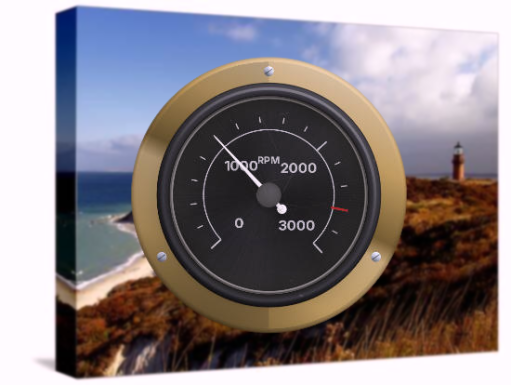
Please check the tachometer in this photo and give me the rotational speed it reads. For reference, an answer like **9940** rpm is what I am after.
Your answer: **1000** rpm
